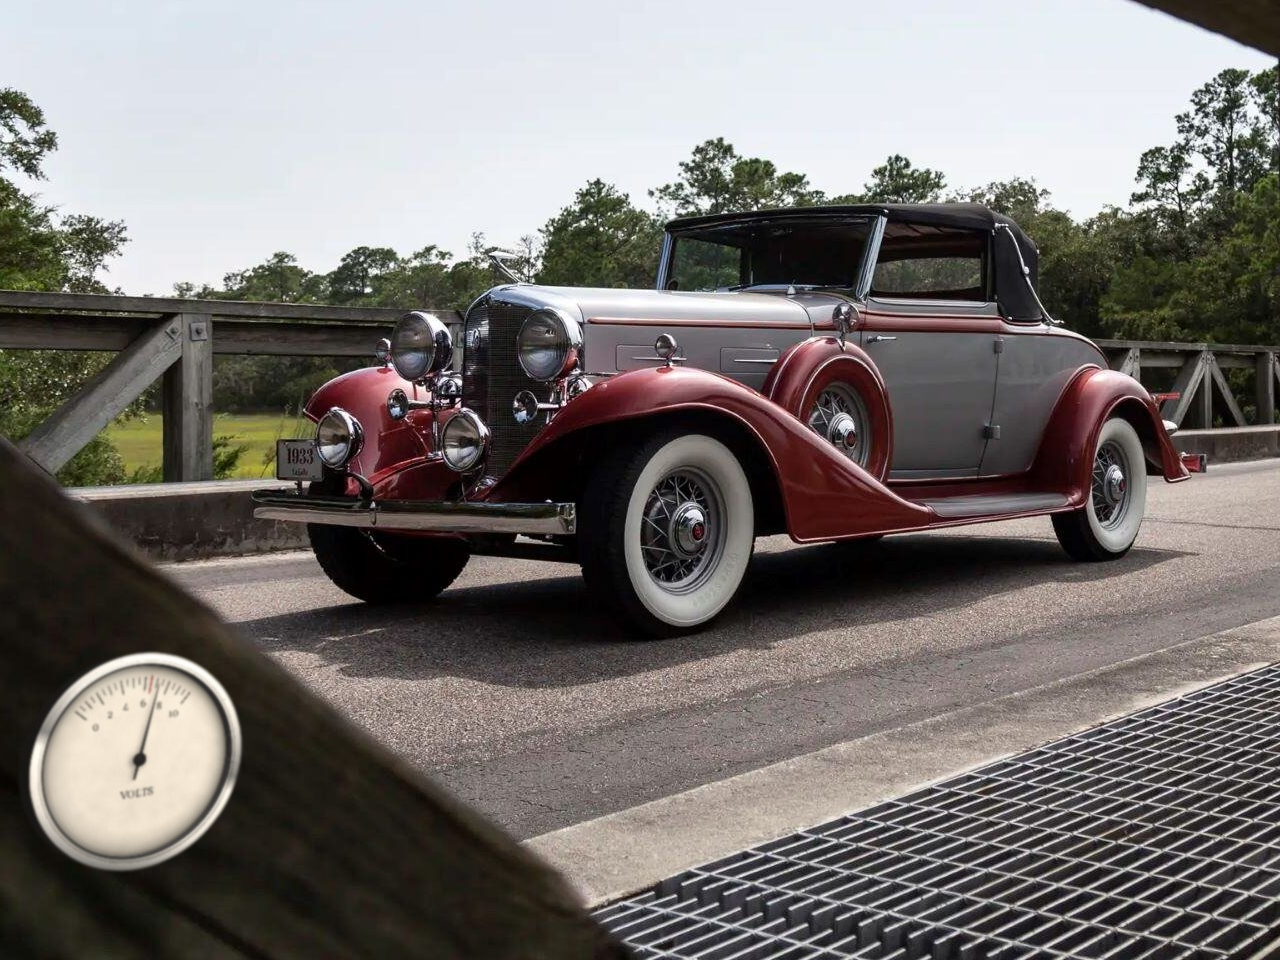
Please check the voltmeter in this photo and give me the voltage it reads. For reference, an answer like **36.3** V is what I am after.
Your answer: **7** V
